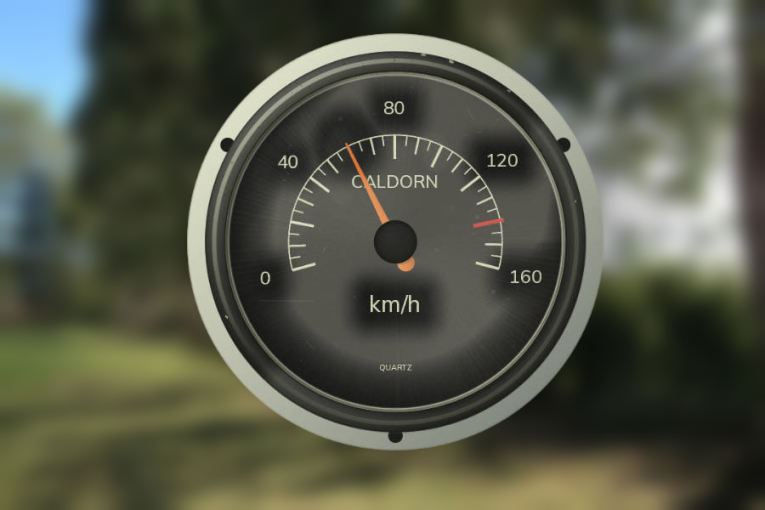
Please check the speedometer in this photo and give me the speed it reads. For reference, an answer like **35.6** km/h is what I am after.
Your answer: **60** km/h
